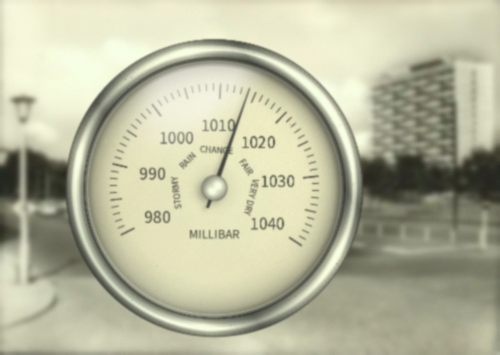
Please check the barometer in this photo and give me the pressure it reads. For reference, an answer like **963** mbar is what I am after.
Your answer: **1014** mbar
